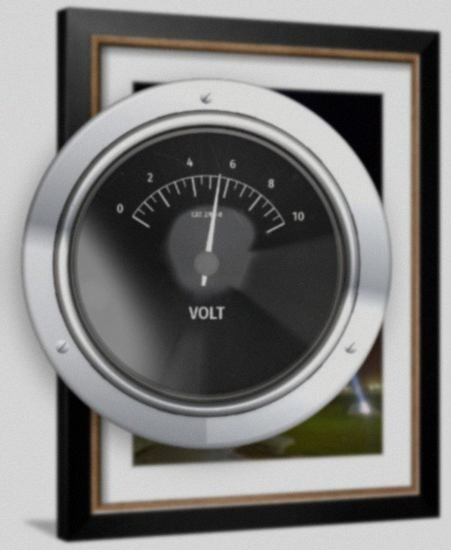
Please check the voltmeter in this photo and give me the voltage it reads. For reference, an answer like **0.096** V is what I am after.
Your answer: **5.5** V
